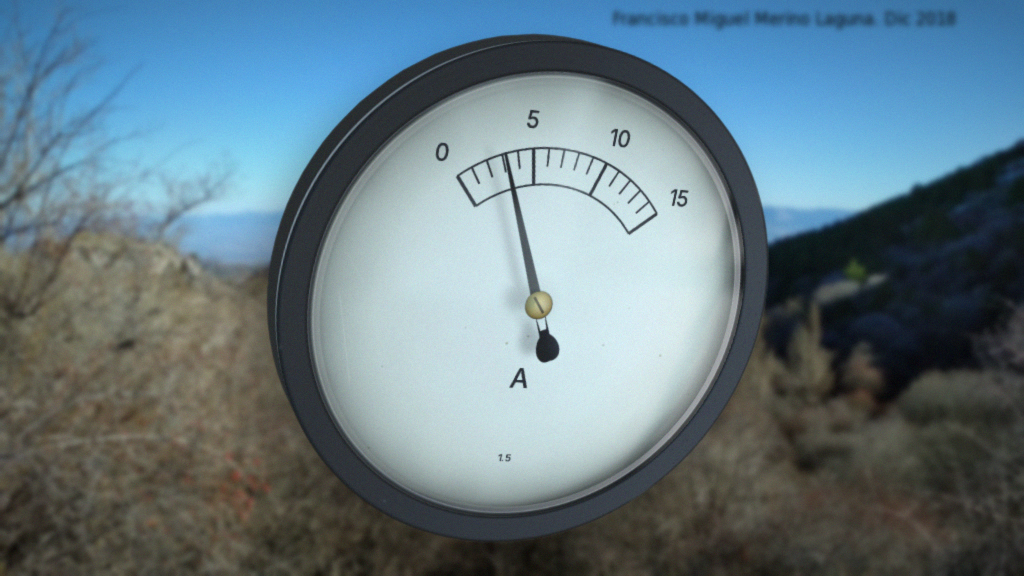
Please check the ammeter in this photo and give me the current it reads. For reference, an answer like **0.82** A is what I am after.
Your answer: **3** A
